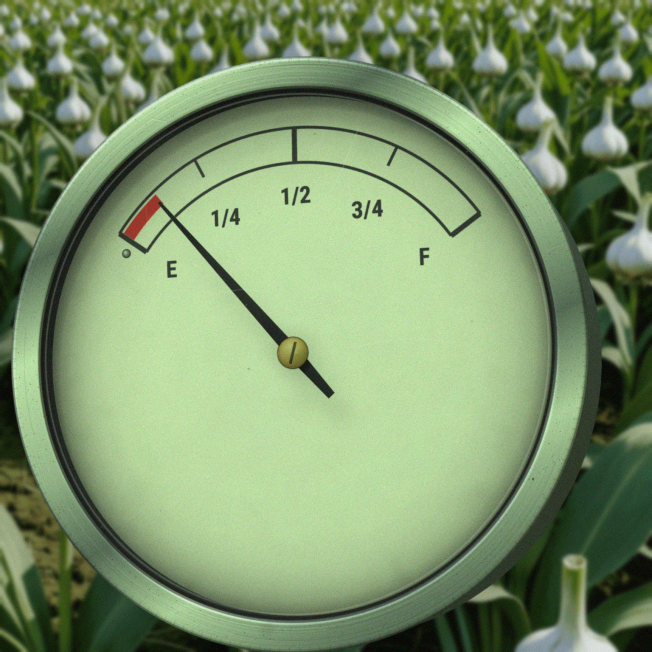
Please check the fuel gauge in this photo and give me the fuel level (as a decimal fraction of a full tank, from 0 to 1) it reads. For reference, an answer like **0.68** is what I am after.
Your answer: **0.125**
